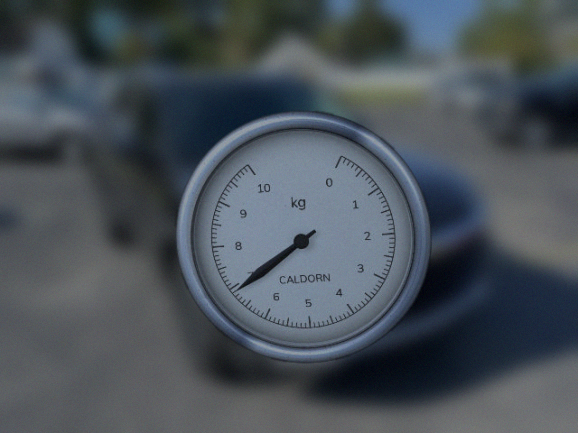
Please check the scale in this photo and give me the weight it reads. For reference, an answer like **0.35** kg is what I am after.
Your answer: **6.9** kg
